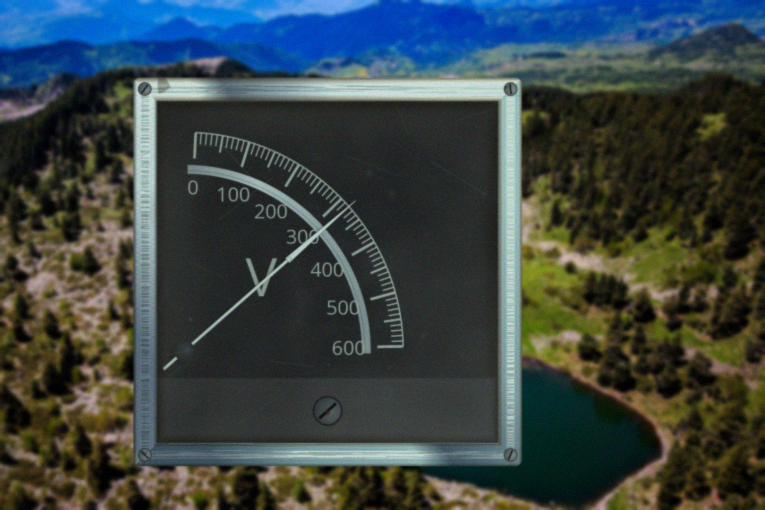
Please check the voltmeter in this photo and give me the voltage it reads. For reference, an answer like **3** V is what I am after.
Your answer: **320** V
